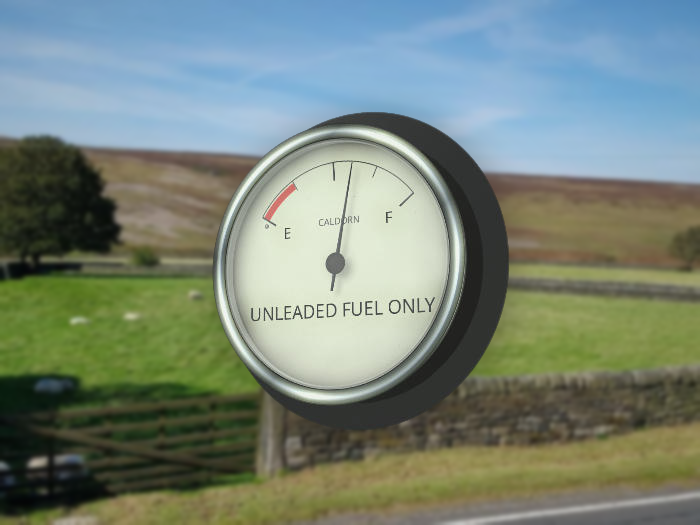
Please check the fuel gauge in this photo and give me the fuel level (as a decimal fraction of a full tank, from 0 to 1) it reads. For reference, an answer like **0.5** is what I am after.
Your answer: **0.625**
